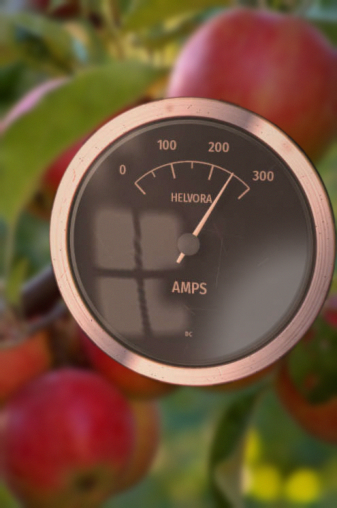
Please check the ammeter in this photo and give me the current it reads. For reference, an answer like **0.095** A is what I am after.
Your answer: **250** A
